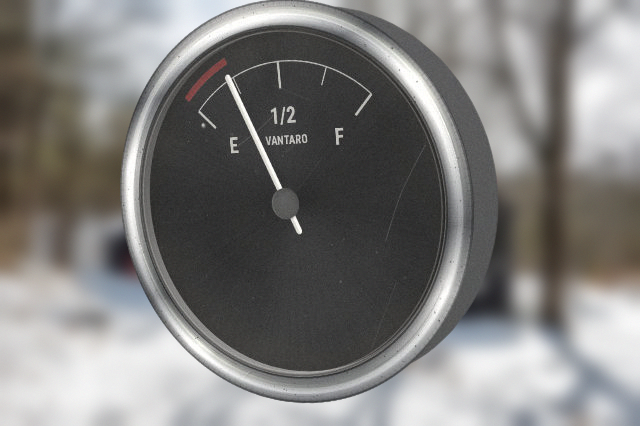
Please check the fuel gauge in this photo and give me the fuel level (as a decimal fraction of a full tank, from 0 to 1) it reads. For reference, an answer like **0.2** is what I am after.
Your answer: **0.25**
